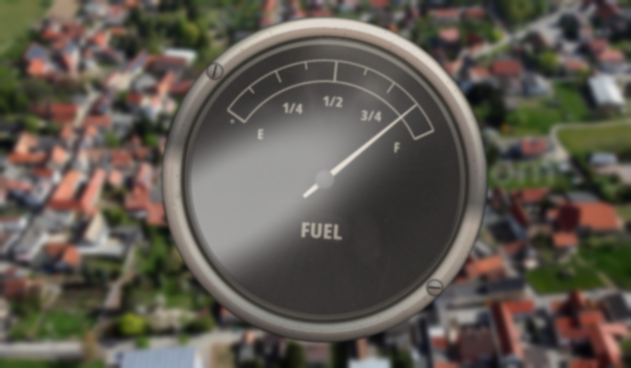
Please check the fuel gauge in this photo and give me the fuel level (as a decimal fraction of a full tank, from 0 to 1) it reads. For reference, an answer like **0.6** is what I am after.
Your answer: **0.875**
